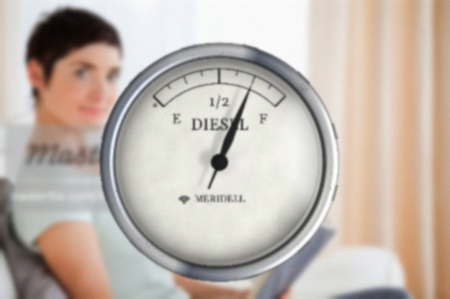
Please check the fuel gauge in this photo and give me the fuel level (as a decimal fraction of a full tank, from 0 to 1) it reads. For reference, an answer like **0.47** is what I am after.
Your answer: **0.75**
